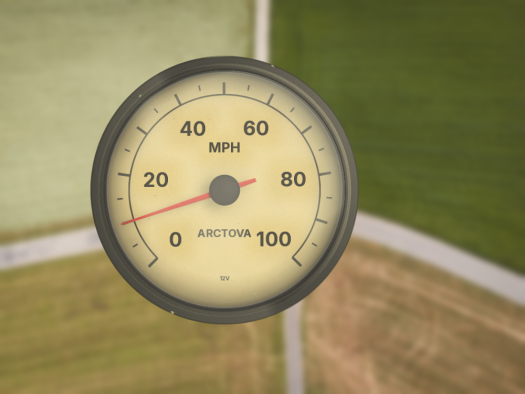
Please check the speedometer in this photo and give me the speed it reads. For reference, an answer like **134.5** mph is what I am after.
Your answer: **10** mph
